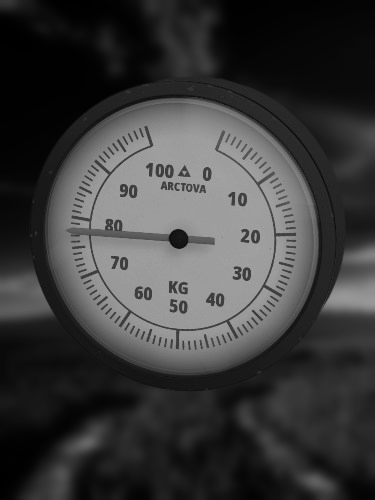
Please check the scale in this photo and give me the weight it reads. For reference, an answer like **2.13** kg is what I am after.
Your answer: **78** kg
